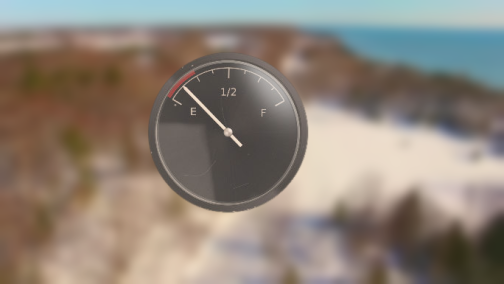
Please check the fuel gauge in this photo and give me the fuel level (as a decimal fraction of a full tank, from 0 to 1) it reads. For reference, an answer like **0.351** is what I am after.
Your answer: **0.125**
